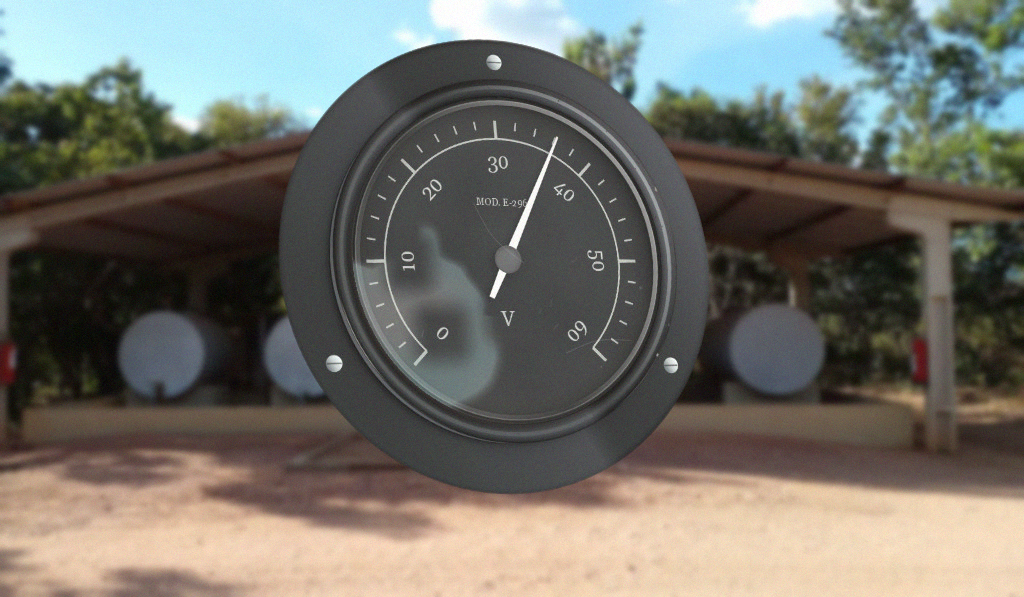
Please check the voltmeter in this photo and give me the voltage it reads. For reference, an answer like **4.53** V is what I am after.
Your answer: **36** V
